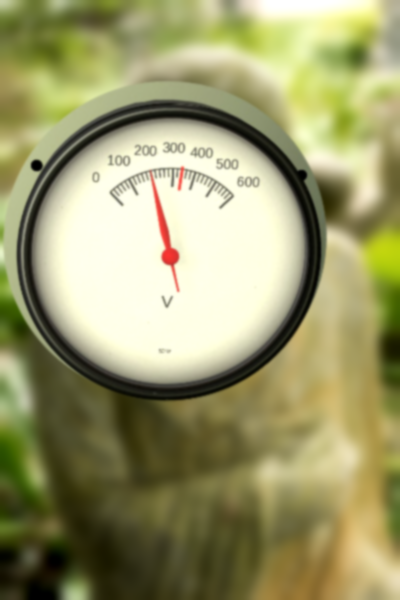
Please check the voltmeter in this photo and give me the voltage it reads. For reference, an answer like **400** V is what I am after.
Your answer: **200** V
